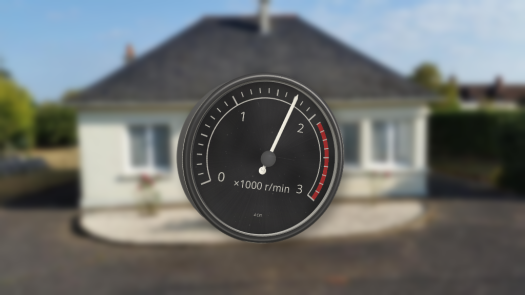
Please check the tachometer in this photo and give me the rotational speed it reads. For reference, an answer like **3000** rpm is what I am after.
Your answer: **1700** rpm
